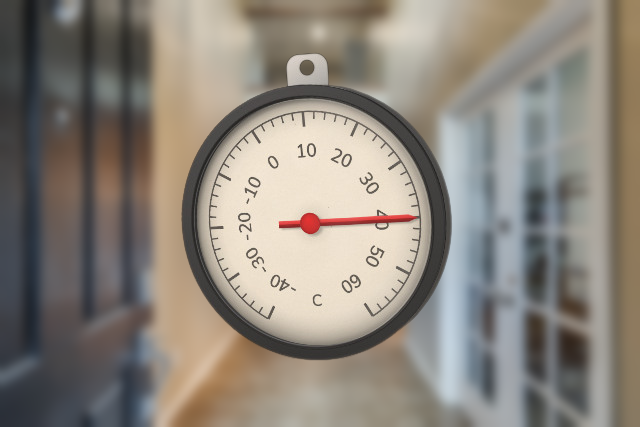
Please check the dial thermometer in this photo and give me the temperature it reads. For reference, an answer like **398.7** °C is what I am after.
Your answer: **40** °C
